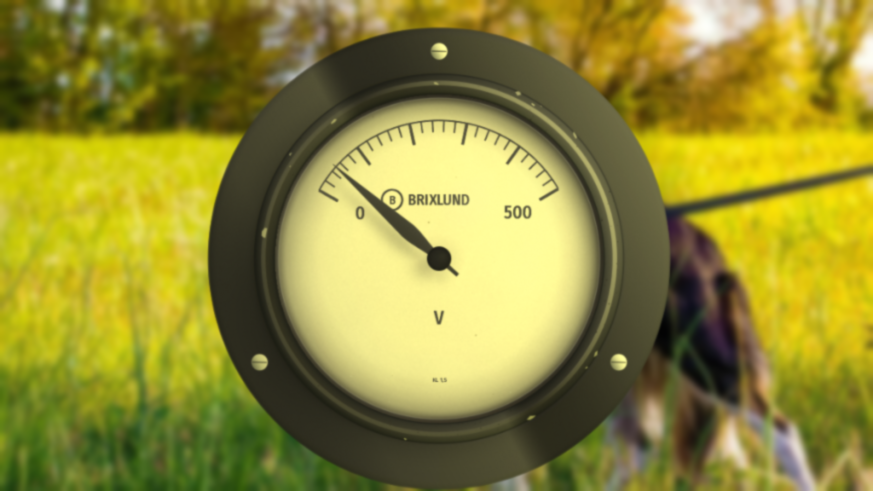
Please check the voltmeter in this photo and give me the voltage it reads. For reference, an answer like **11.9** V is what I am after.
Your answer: **50** V
